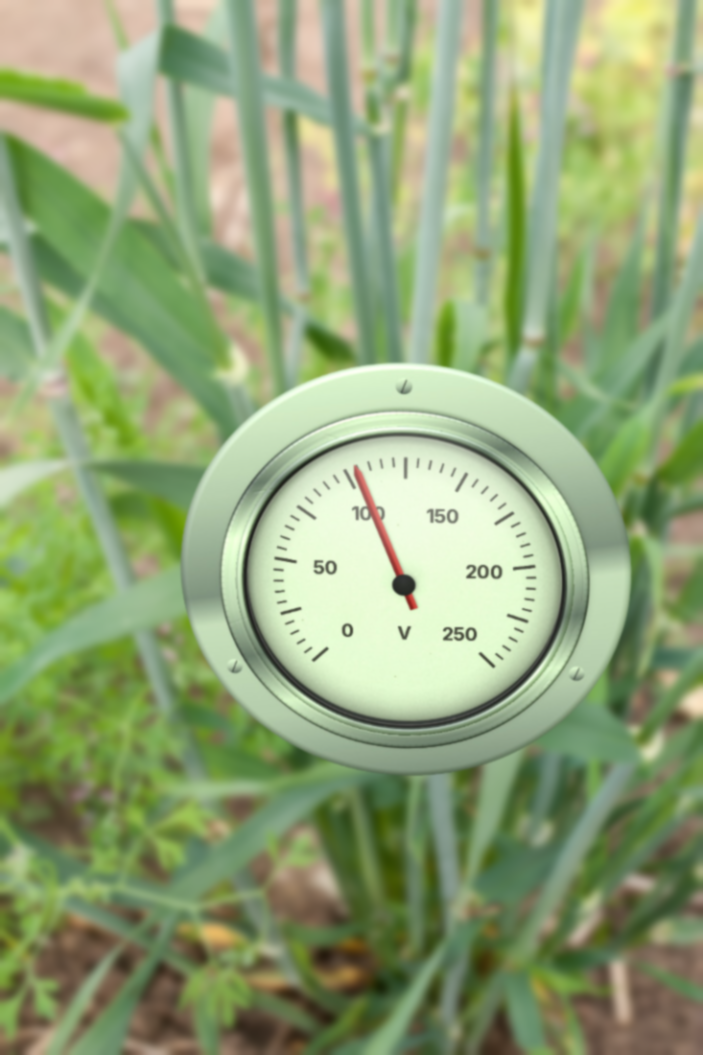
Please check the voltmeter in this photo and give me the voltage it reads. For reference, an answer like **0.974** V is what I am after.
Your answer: **105** V
